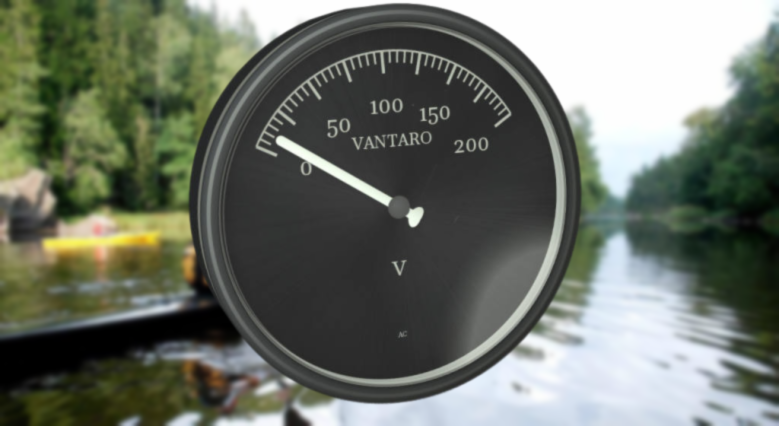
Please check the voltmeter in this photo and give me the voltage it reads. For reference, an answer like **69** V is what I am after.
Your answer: **10** V
